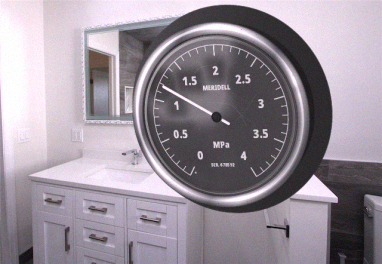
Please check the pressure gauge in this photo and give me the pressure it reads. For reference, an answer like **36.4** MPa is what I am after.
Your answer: **1.2** MPa
